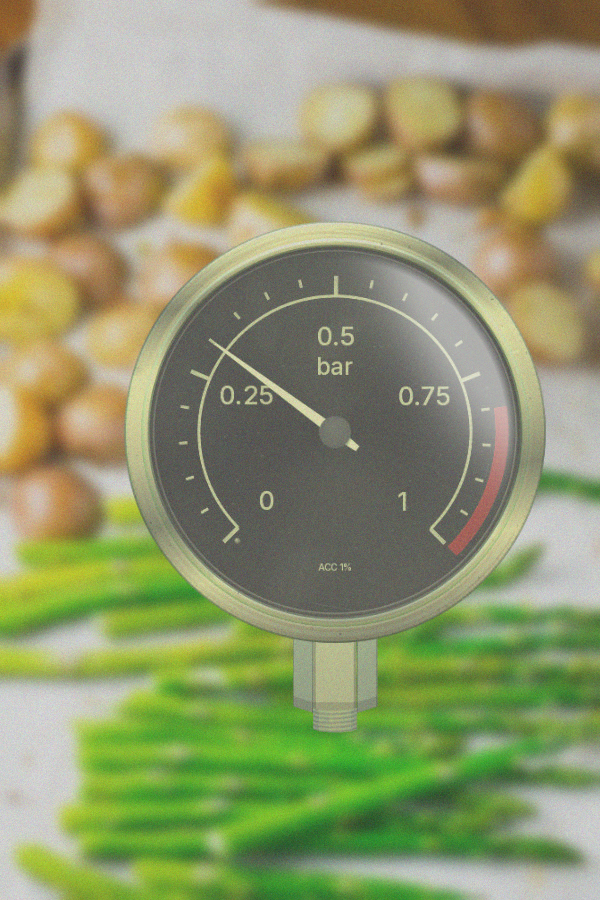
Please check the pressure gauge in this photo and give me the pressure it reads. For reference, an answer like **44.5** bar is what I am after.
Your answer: **0.3** bar
